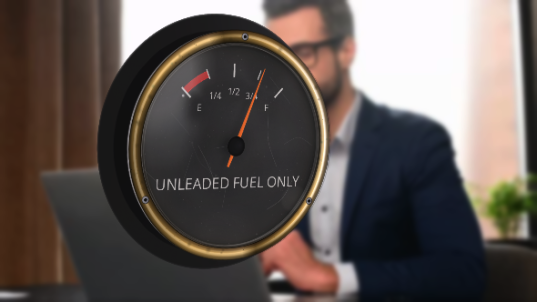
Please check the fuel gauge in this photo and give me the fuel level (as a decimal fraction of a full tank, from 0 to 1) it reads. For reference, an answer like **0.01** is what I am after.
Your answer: **0.75**
